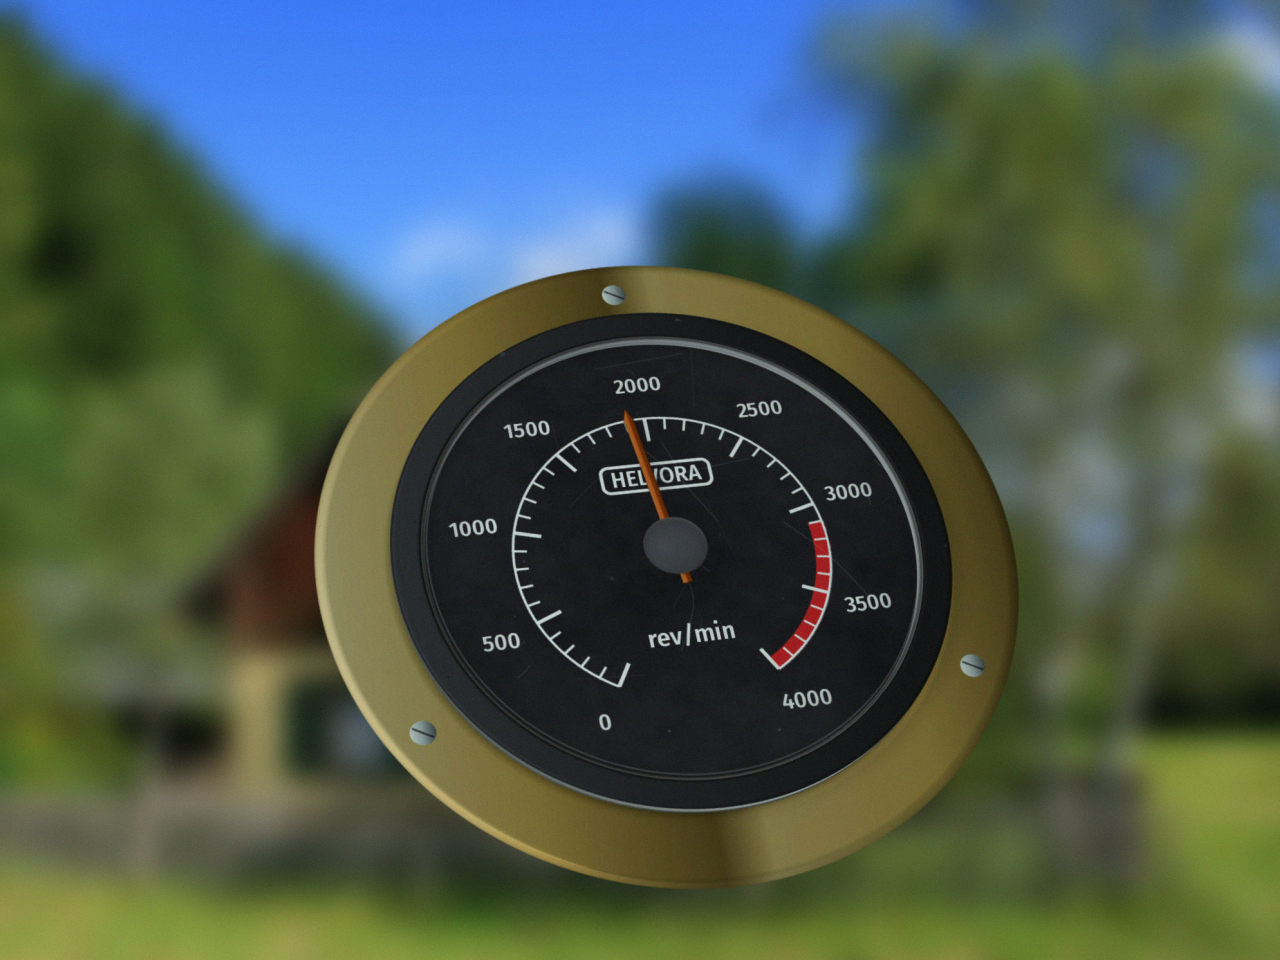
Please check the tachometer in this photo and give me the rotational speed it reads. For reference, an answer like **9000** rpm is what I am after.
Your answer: **1900** rpm
